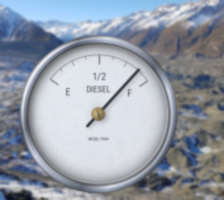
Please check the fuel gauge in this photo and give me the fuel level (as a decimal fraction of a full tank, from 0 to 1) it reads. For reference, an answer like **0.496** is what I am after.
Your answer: **0.875**
